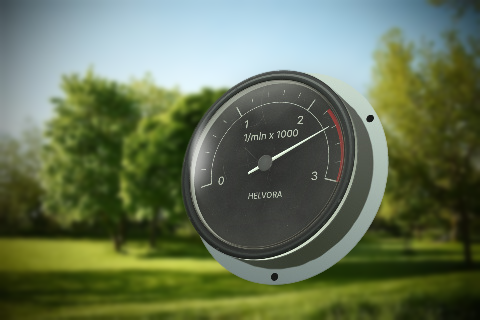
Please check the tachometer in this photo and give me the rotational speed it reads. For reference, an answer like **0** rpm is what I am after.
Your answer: **2400** rpm
